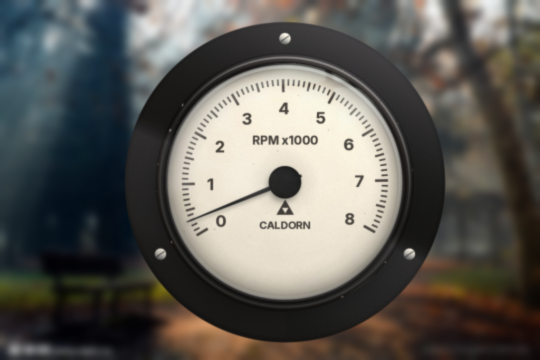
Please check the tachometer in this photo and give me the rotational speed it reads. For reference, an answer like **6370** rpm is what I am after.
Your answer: **300** rpm
